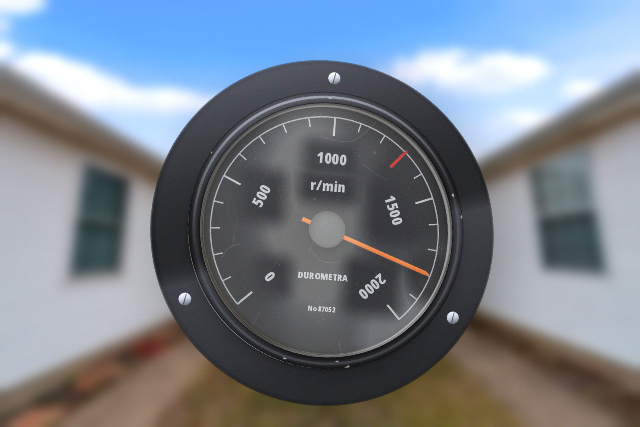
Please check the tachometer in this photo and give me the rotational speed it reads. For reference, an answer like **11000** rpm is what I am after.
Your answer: **1800** rpm
